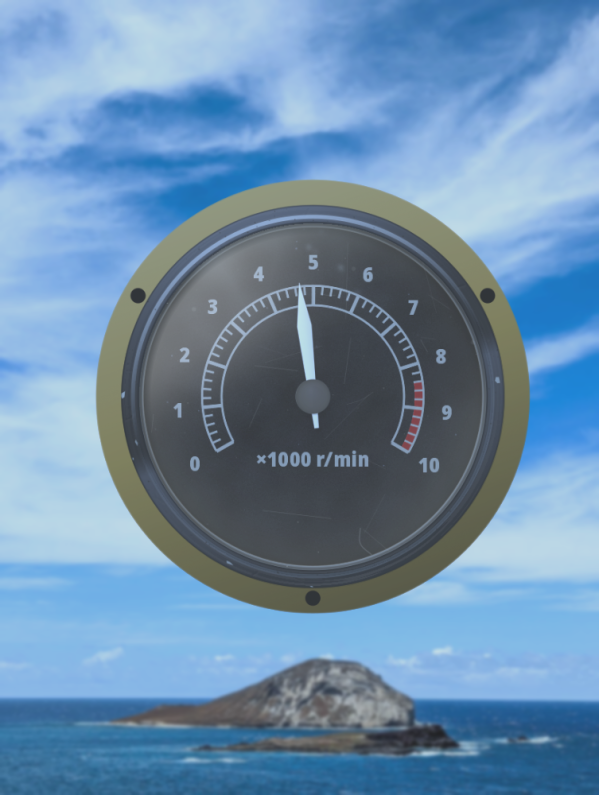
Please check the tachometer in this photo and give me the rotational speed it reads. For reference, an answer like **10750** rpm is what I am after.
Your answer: **4700** rpm
